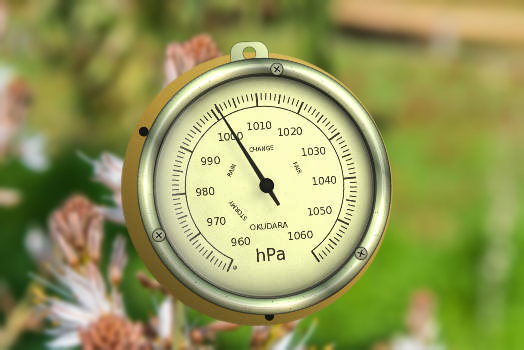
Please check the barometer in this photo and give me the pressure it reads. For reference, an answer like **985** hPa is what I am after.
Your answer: **1001** hPa
